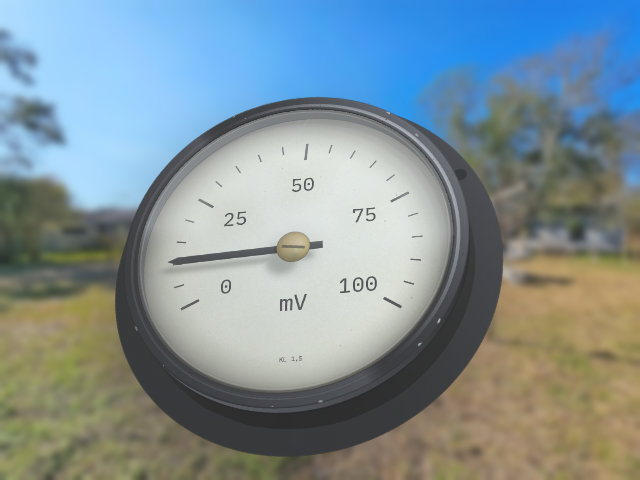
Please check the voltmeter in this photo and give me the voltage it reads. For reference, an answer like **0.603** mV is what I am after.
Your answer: **10** mV
